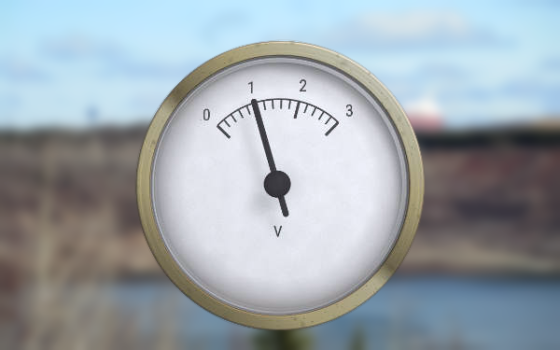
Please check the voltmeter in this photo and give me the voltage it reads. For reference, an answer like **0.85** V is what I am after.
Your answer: **1** V
